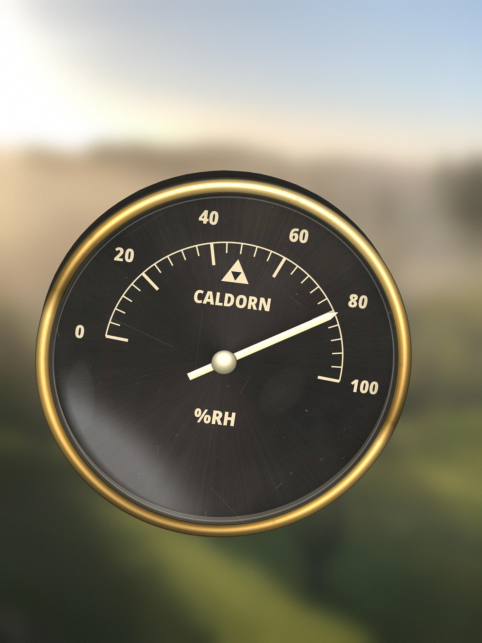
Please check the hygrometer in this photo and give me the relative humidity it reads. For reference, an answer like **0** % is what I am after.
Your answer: **80** %
